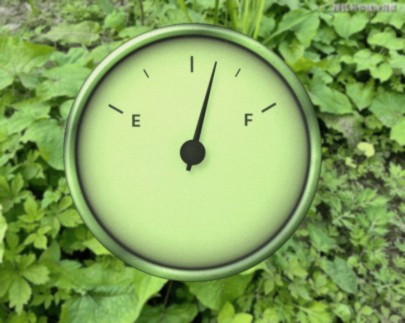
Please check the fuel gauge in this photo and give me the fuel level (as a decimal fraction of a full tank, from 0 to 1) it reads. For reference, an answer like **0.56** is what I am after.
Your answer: **0.625**
